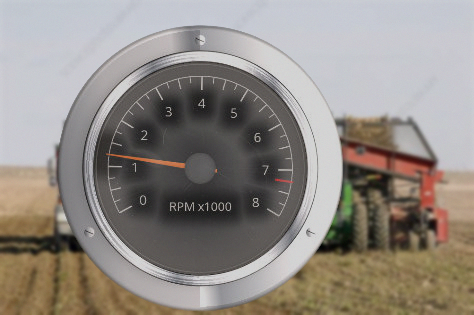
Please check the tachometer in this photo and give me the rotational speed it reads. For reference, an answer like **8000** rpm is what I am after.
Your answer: **1250** rpm
